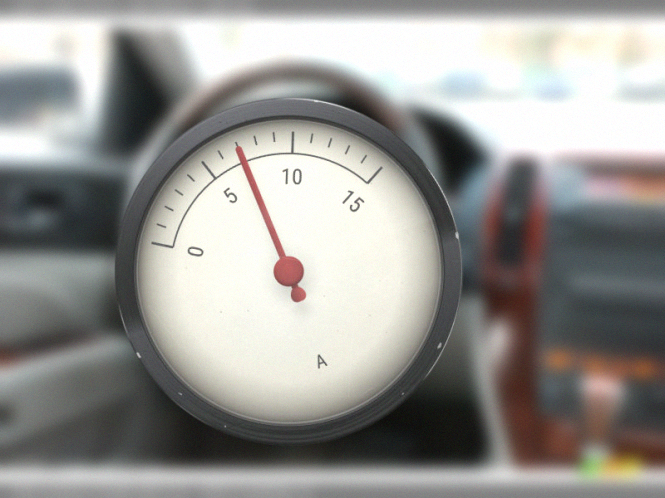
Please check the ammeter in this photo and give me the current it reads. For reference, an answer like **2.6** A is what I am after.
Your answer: **7** A
